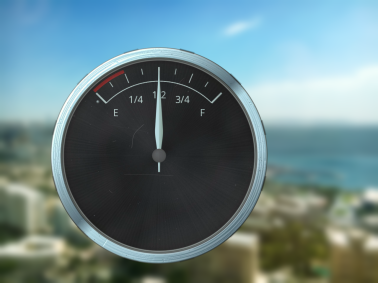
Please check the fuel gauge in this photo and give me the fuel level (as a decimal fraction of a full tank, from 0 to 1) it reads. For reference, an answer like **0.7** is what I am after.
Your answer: **0.5**
